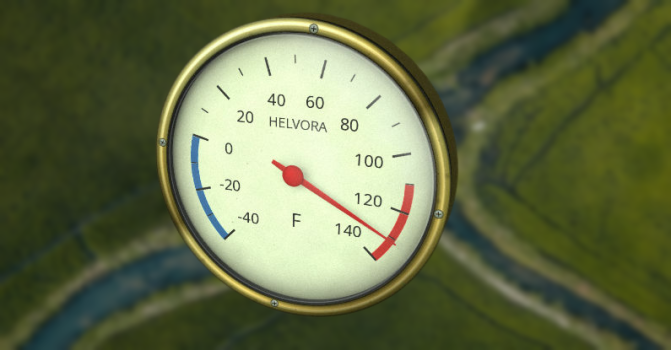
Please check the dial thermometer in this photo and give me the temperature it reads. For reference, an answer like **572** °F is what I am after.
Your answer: **130** °F
